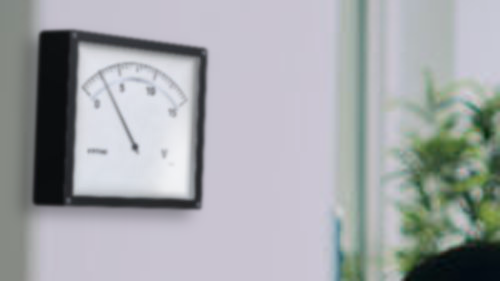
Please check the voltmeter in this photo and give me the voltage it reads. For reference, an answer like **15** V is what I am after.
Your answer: **2.5** V
